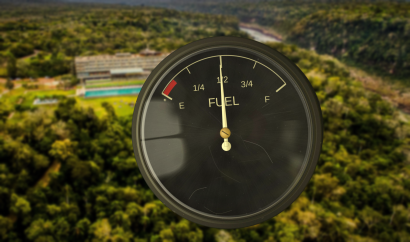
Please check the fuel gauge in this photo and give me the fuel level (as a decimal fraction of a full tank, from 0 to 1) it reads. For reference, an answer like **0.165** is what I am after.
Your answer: **0.5**
